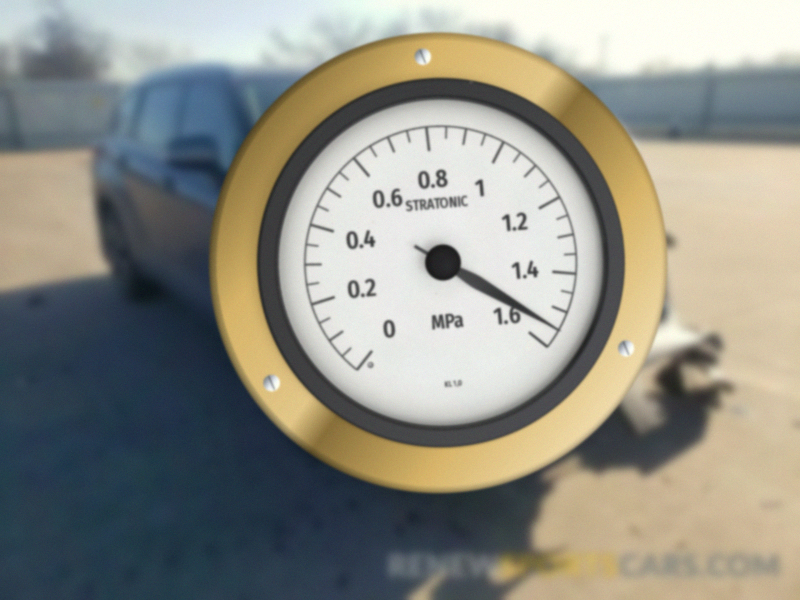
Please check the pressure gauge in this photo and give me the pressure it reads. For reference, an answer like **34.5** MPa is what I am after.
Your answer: **1.55** MPa
